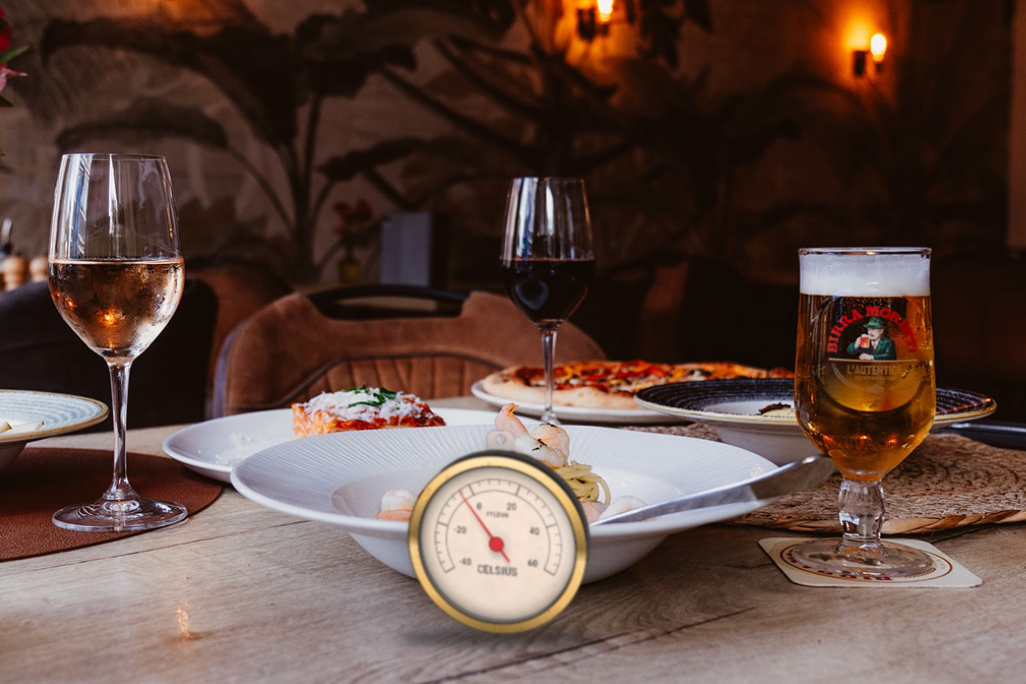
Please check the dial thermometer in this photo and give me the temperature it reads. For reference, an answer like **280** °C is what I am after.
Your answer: **-4** °C
